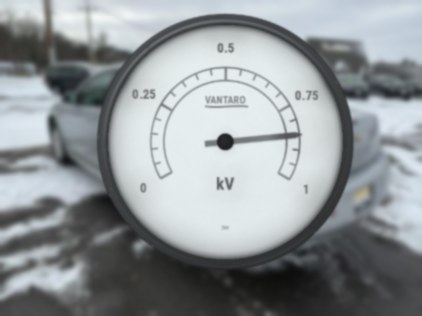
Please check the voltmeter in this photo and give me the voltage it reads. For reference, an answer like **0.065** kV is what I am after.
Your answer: **0.85** kV
